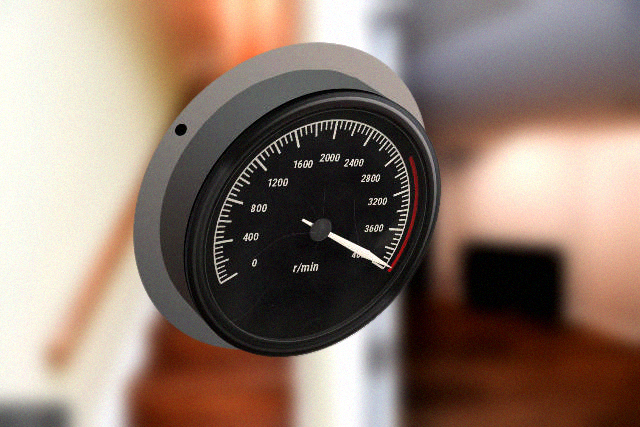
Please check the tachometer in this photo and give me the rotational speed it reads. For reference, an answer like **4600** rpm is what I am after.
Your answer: **3950** rpm
